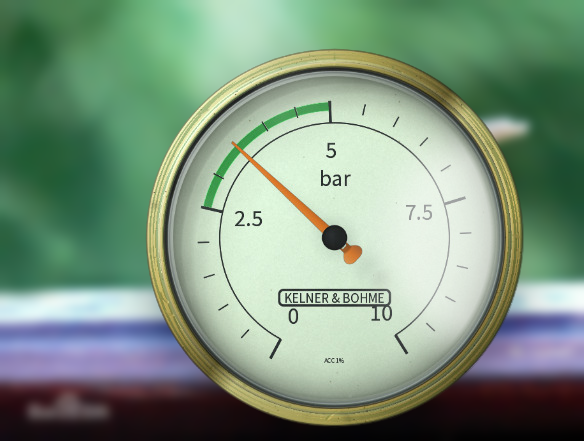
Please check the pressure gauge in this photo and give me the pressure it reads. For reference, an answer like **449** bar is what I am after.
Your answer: **3.5** bar
